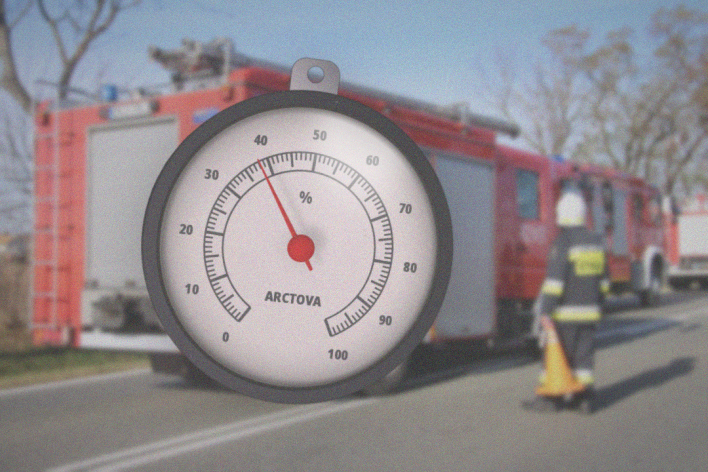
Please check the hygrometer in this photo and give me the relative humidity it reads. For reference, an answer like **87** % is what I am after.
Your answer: **38** %
